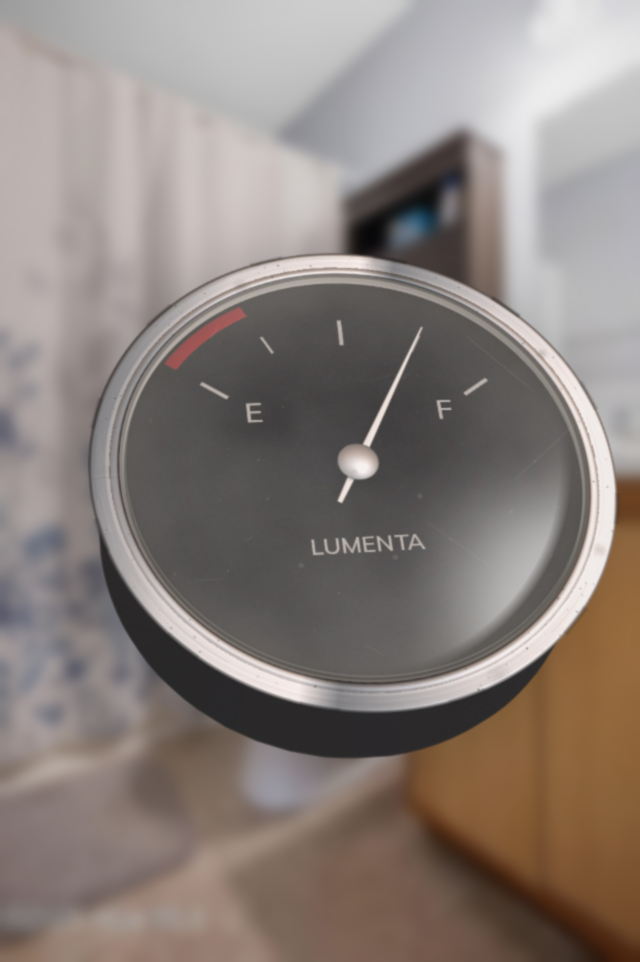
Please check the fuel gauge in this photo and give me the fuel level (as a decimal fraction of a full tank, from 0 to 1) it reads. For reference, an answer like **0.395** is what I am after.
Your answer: **0.75**
